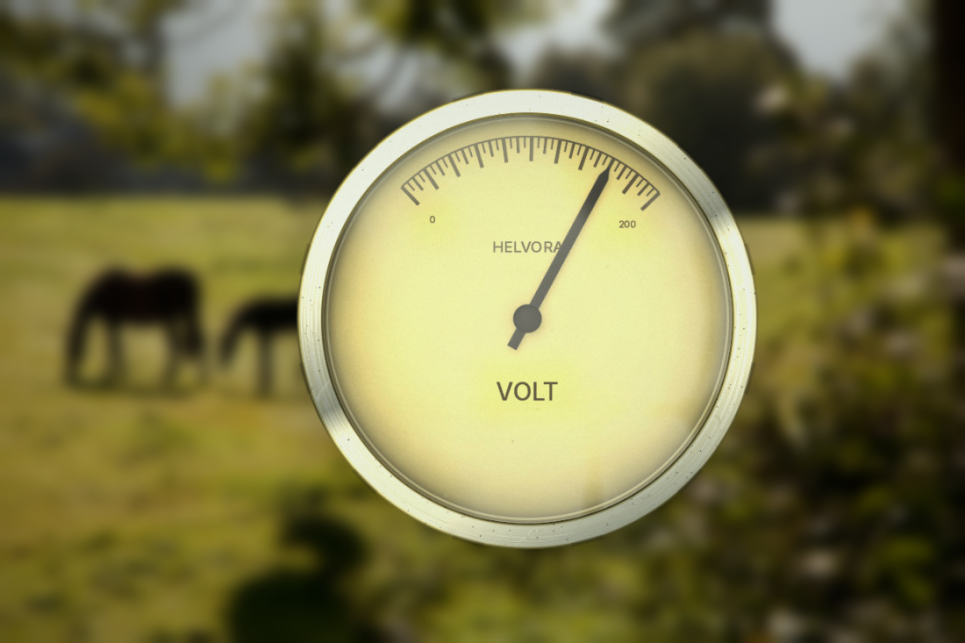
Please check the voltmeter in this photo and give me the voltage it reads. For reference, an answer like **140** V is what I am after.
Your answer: **160** V
